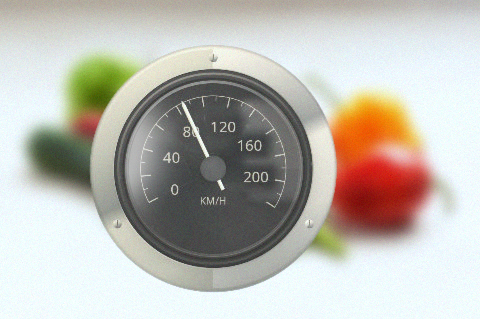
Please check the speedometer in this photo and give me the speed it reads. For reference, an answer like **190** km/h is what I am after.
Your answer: **85** km/h
